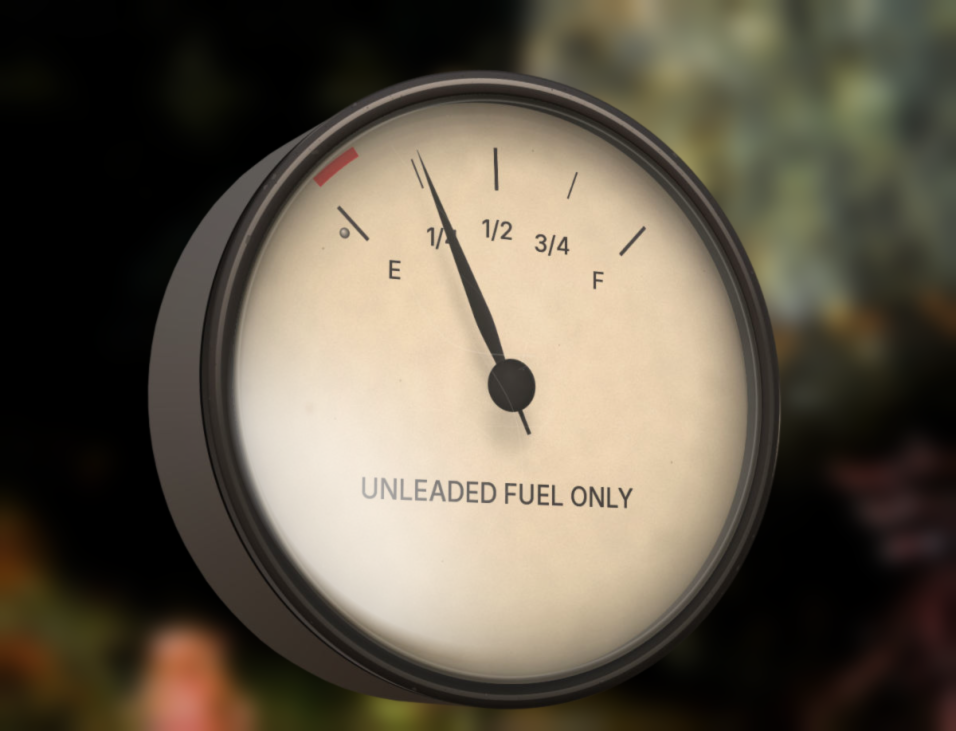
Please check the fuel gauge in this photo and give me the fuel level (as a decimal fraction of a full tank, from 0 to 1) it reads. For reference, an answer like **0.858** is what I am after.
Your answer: **0.25**
